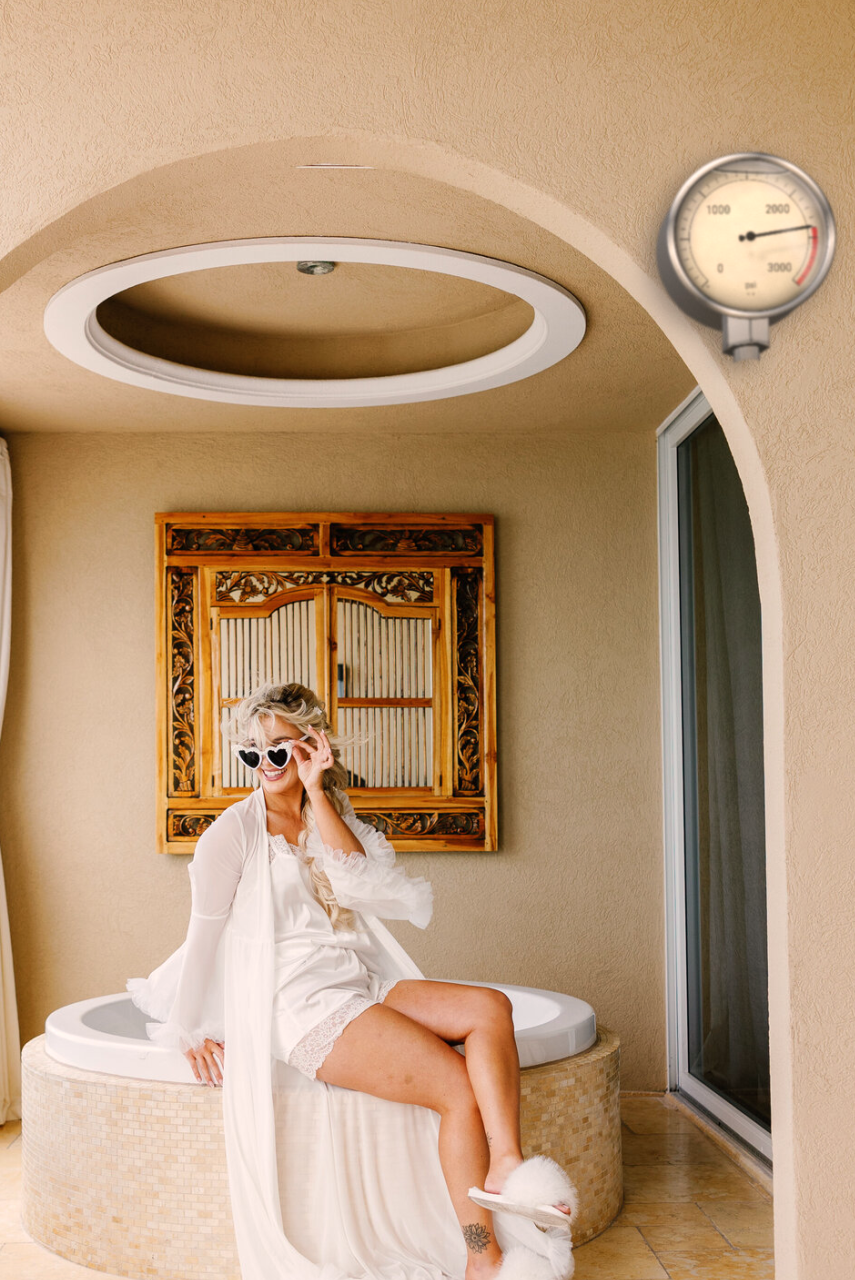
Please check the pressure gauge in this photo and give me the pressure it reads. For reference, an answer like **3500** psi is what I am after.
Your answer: **2400** psi
